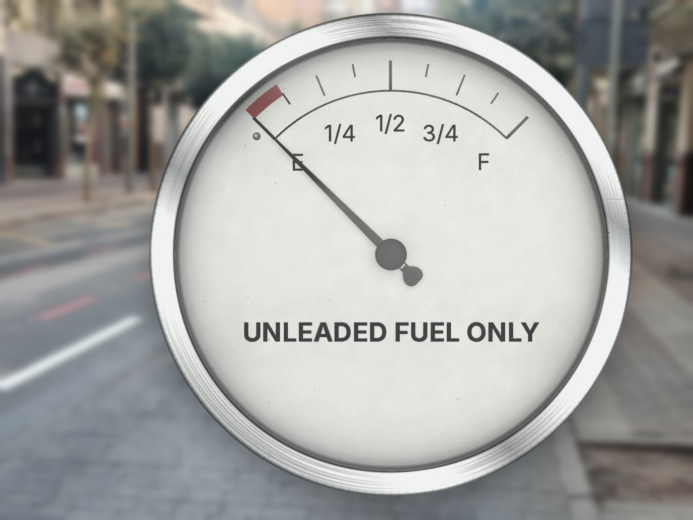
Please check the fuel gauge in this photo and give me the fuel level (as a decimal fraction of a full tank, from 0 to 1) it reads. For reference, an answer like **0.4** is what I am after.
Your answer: **0**
